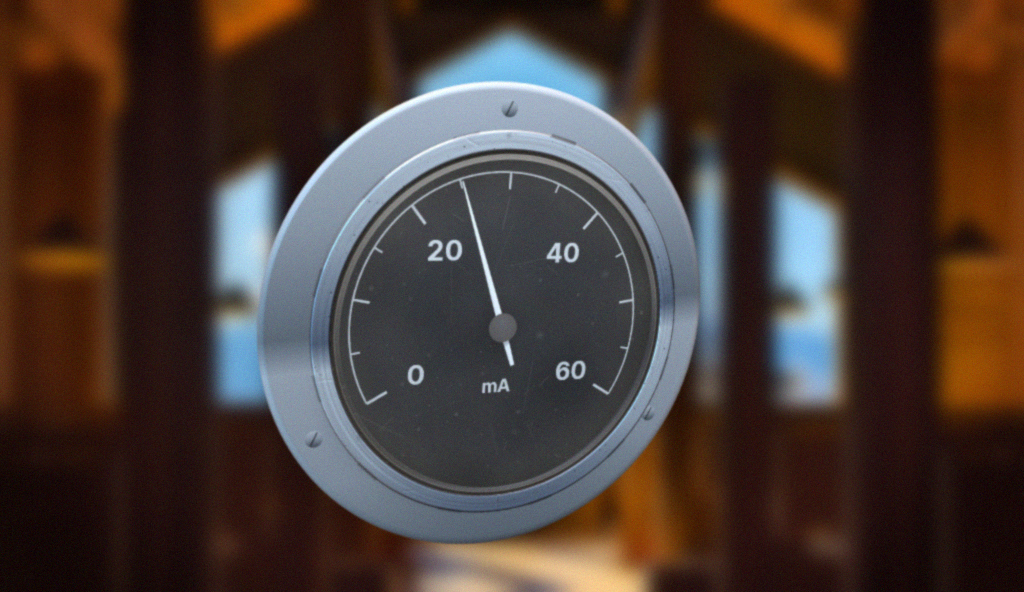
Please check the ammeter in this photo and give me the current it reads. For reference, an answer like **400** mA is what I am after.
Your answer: **25** mA
